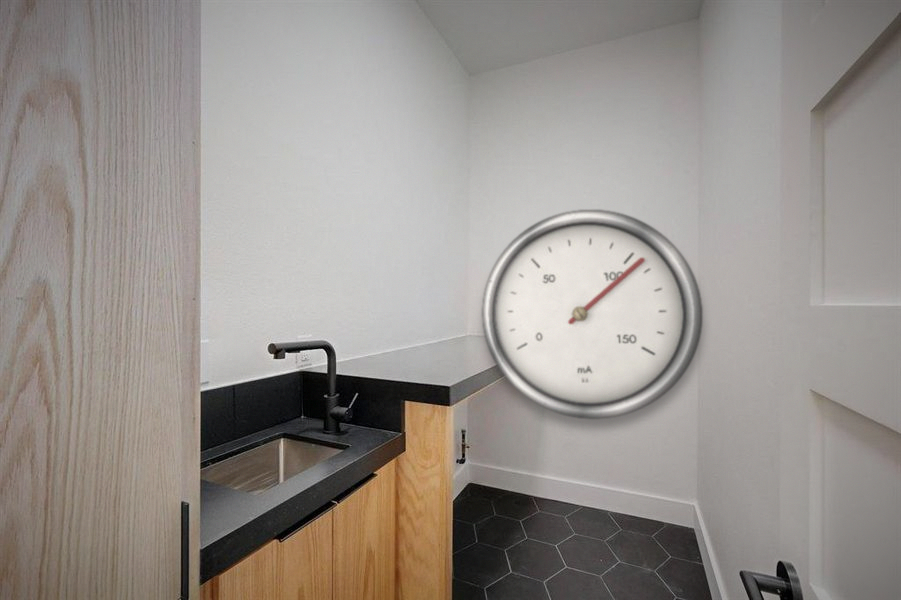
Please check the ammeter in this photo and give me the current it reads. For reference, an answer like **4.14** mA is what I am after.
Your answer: **105** mA
